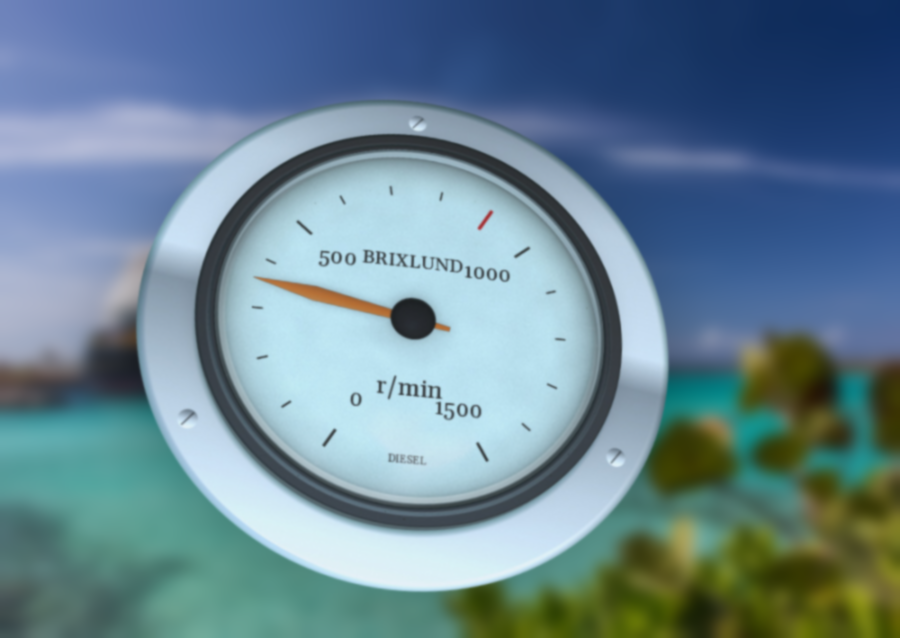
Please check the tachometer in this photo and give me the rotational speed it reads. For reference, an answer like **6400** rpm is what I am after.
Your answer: **350** rpm
